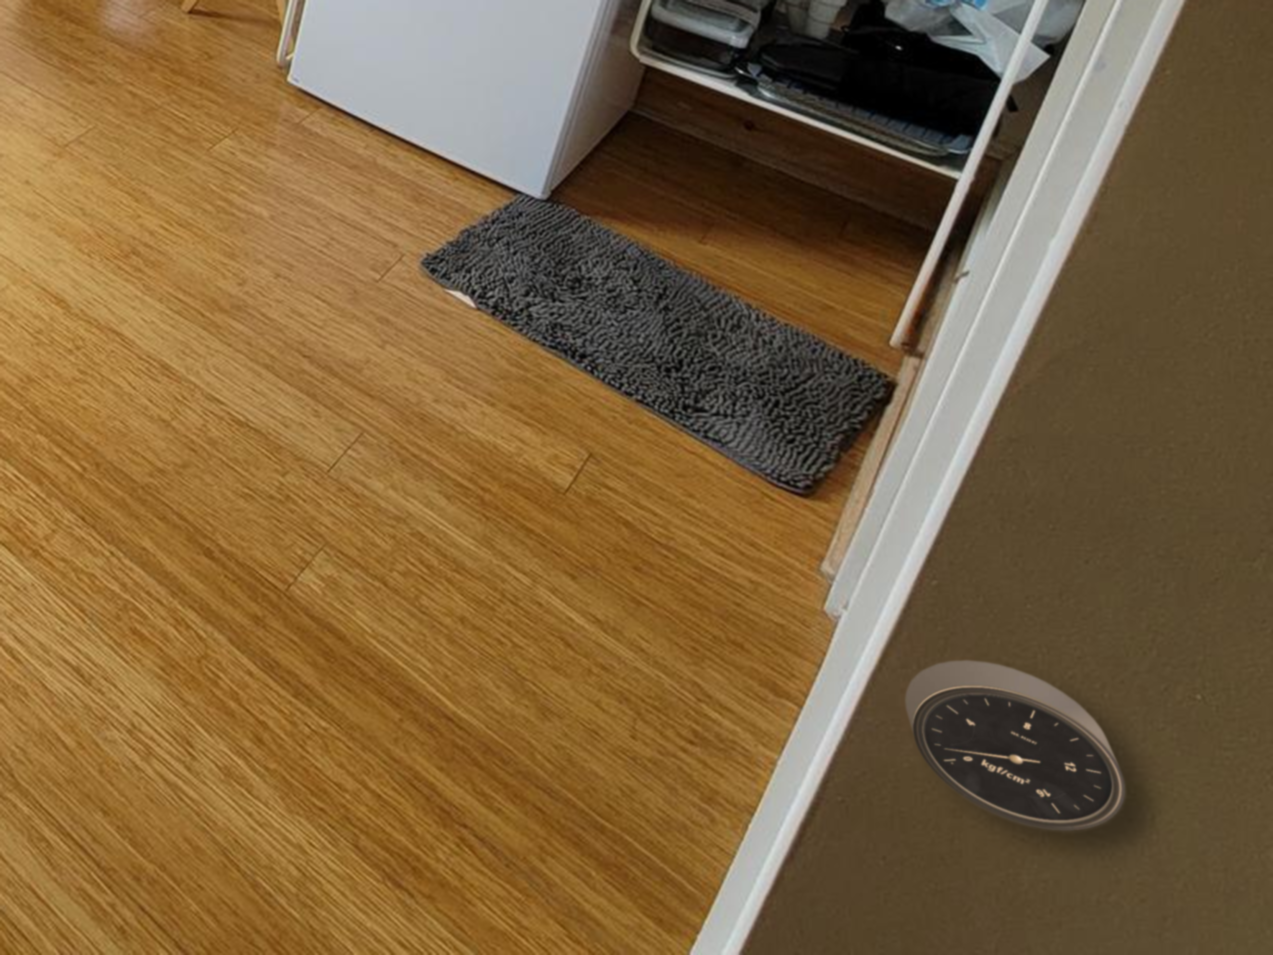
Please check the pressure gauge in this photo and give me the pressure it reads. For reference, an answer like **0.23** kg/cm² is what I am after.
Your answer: **1** kg/cm²
